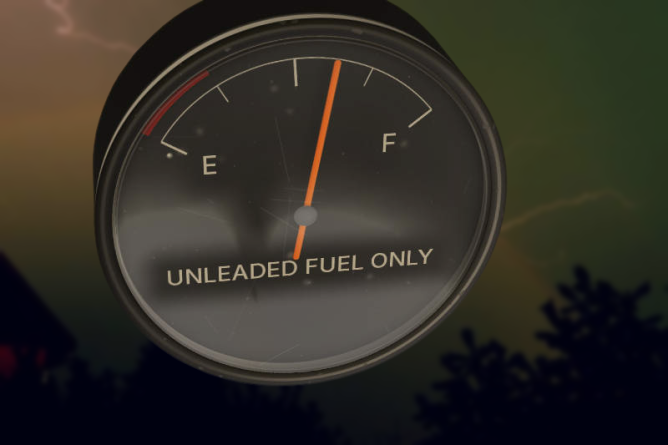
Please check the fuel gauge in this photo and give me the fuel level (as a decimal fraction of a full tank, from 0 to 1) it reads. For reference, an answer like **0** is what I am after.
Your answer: **0.625**
